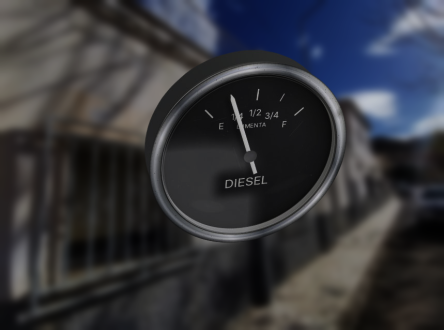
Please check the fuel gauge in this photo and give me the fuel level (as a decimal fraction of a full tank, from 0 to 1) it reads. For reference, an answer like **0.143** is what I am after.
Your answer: **0.25**
